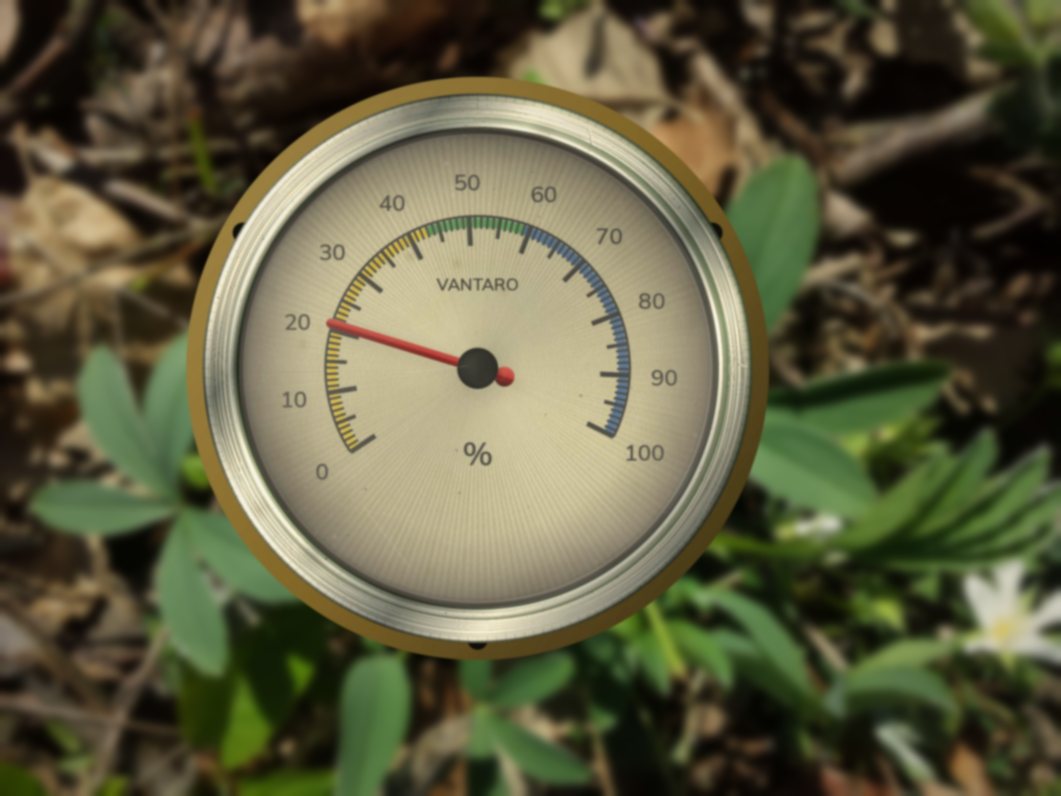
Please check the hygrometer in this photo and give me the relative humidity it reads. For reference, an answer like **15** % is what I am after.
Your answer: **21** %
